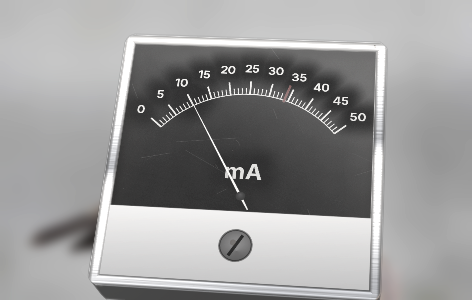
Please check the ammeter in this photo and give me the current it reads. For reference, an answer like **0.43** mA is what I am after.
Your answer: **10** mA
